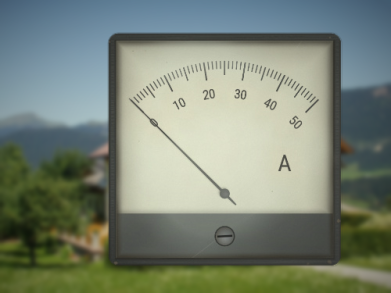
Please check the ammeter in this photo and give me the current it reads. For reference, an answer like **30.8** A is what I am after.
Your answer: **0** A
